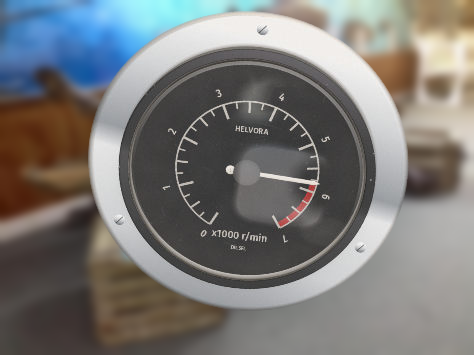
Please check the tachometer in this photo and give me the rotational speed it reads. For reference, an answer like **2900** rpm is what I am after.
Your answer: **5750** rpm
